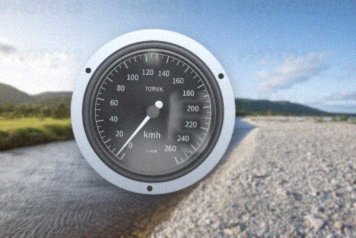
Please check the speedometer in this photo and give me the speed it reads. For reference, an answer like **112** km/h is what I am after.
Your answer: **5** km/h
